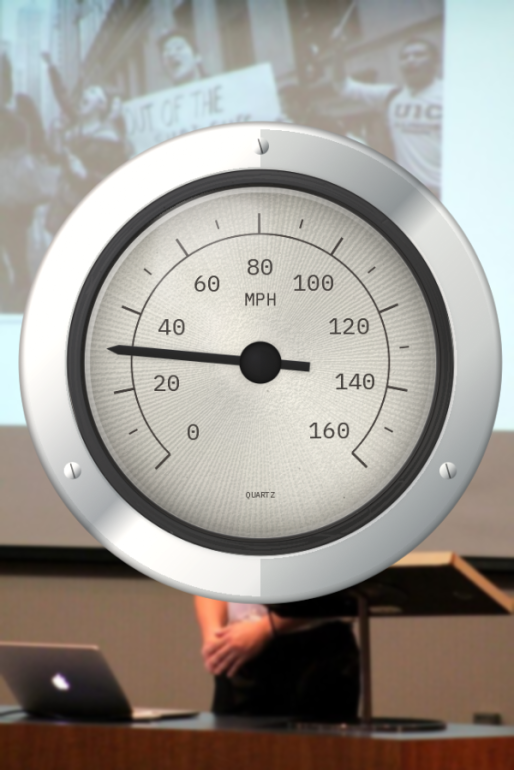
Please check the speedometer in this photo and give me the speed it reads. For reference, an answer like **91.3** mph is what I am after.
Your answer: **30** mph
